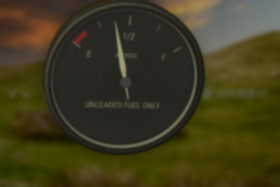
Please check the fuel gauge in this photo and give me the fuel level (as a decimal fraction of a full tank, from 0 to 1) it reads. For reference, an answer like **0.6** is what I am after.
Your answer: **0.375**
